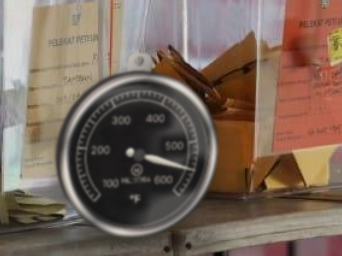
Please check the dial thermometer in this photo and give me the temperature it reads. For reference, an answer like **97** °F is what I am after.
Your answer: **550** °F
